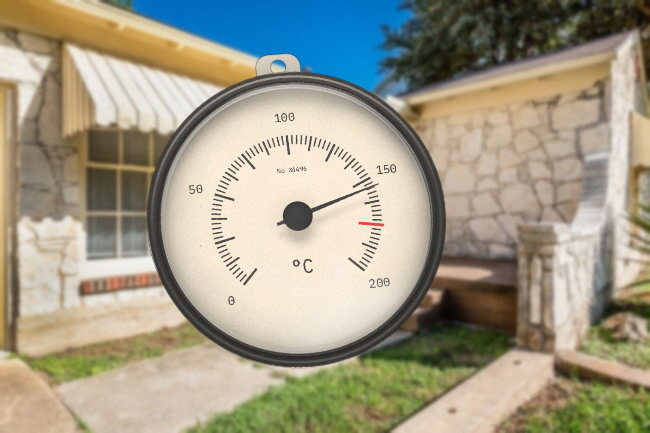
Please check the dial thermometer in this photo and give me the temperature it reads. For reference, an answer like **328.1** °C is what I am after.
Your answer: **155** °C
